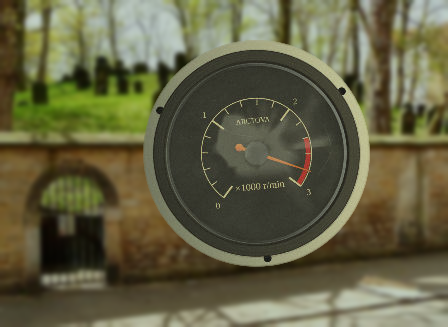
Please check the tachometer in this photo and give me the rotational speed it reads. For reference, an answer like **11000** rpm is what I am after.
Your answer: **2800** rpm
